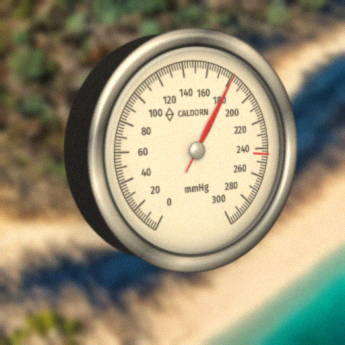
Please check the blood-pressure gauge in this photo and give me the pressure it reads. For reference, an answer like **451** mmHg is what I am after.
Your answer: **180** mmHg
